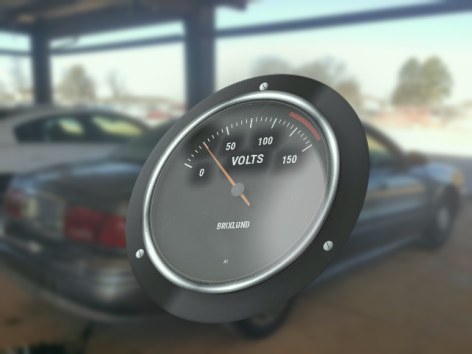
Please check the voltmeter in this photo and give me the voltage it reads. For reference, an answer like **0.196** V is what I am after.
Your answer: **25** V
